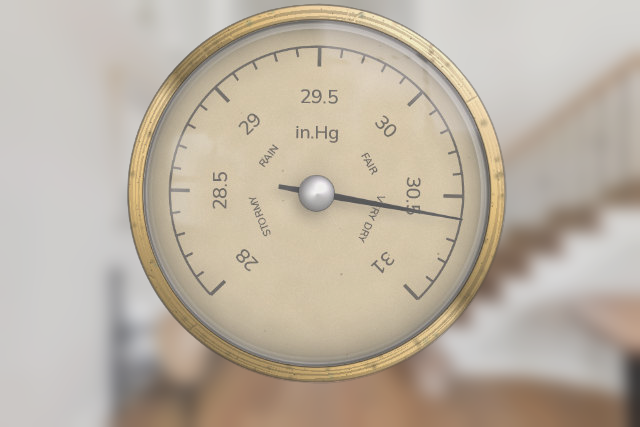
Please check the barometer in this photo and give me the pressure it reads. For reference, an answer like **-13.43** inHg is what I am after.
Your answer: **30.6** inHg
